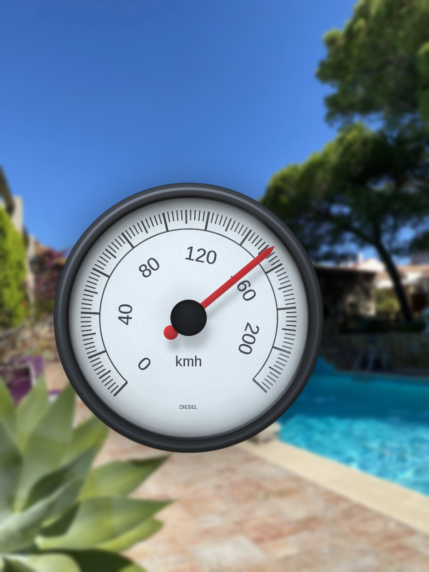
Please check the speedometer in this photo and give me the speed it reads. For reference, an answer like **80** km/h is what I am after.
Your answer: **152** km/h
